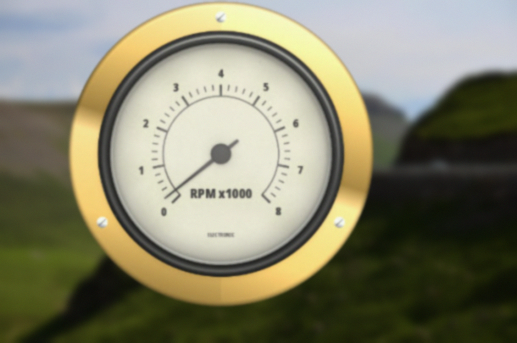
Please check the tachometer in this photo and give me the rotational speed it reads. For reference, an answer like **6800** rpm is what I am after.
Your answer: **200** rpm
